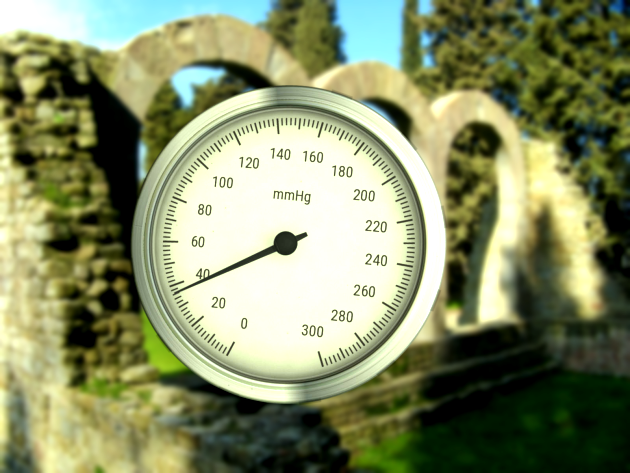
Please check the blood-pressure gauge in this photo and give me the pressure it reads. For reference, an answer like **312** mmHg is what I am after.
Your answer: **36** mmHg
